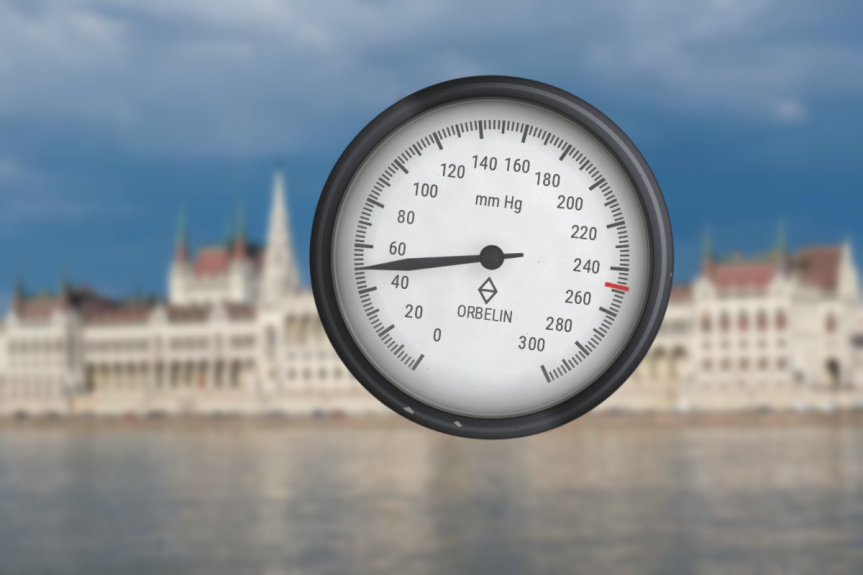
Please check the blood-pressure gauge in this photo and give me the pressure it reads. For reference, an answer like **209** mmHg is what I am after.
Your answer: **50** mmHg
